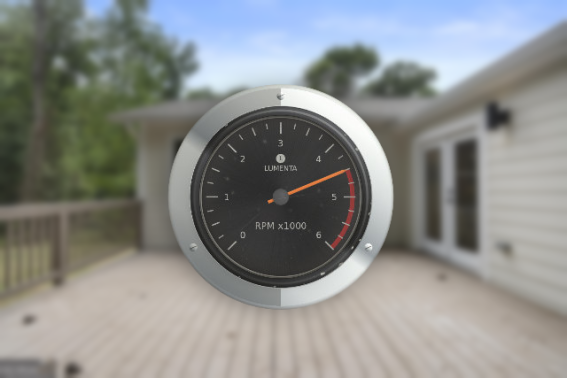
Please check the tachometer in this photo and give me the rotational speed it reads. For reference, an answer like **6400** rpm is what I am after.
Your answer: **4500** rpm
